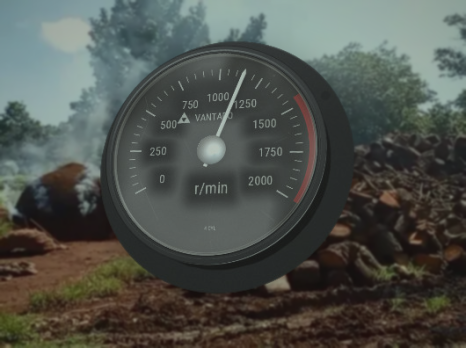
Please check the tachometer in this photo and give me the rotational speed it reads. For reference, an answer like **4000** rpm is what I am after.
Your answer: **1150** rpm
